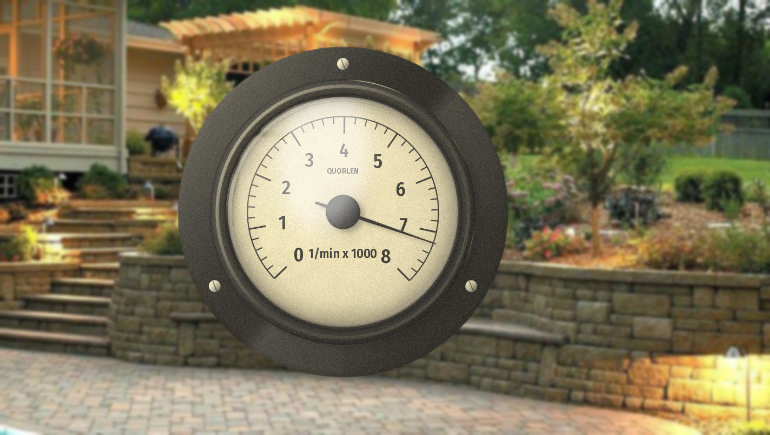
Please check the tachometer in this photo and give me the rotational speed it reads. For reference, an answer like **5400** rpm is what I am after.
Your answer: **7200** rpm
